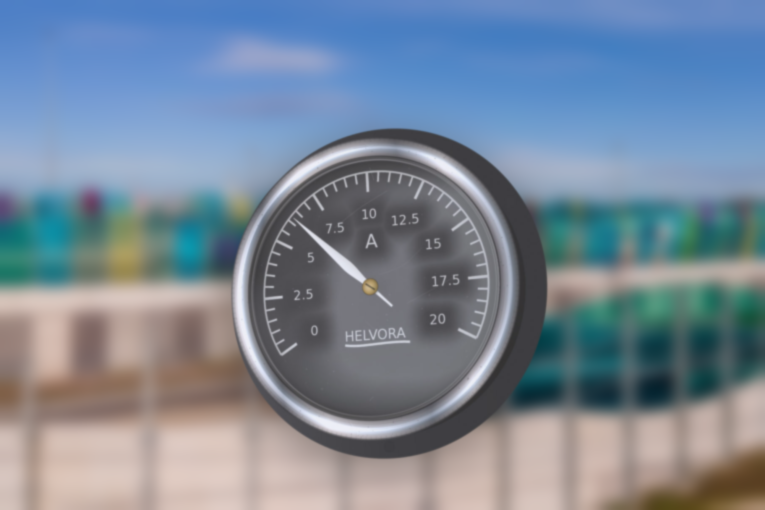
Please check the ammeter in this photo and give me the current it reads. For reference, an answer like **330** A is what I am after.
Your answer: **6.25** A
